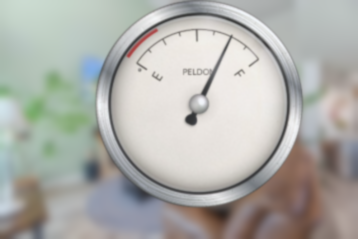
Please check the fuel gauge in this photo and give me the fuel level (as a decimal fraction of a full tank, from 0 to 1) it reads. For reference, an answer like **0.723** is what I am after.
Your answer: **0.75**
